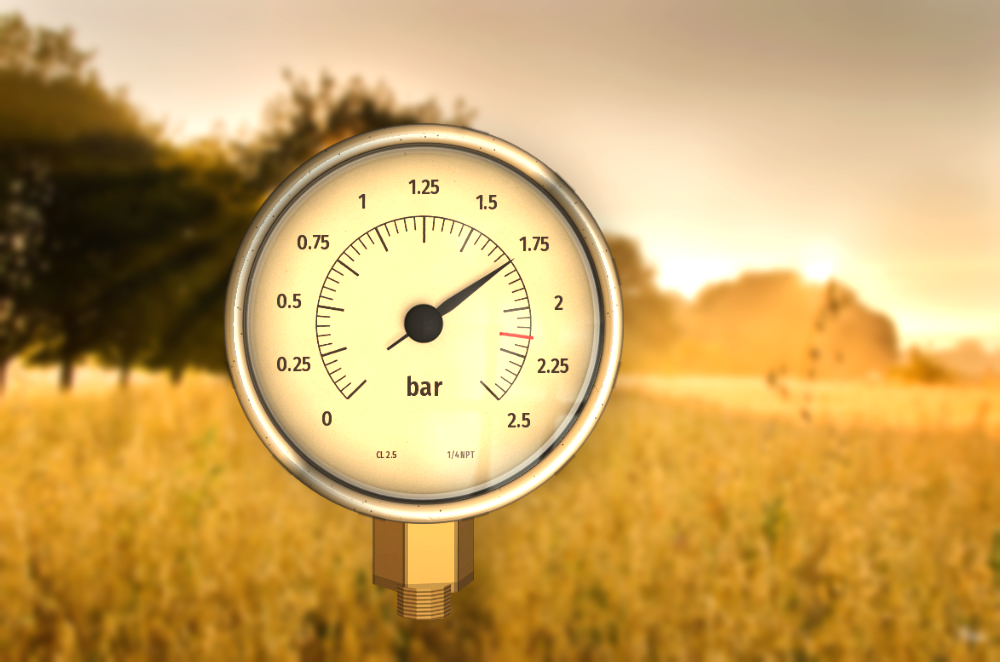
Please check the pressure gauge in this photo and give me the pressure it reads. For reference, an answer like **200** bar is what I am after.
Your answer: **1.75** bar
